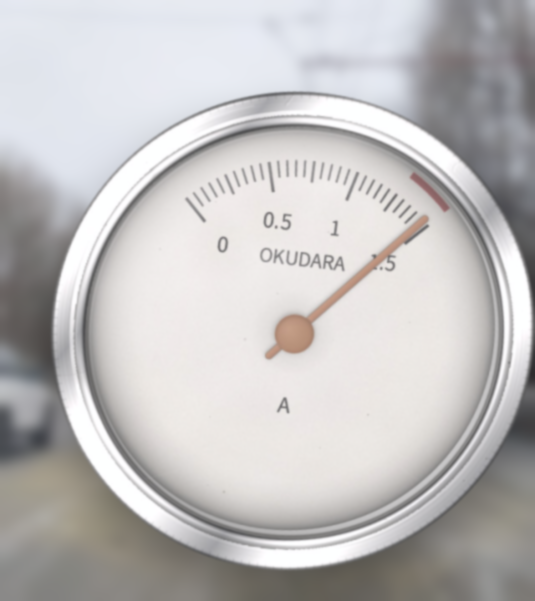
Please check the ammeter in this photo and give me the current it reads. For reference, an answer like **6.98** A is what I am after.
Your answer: **1.45** A
